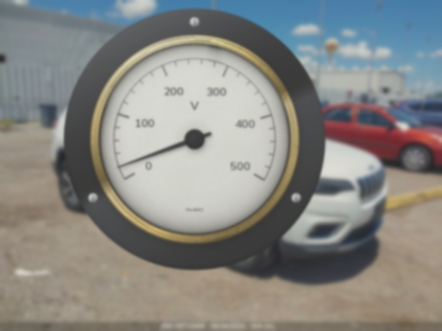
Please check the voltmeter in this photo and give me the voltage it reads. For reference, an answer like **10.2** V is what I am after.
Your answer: **20** V
